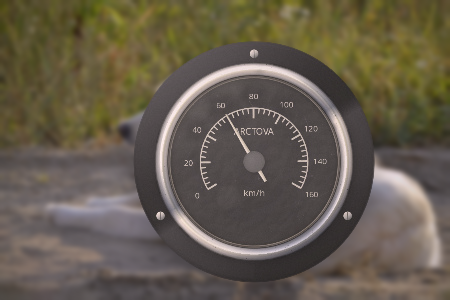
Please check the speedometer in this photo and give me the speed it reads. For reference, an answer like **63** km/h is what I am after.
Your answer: **60** km/h
